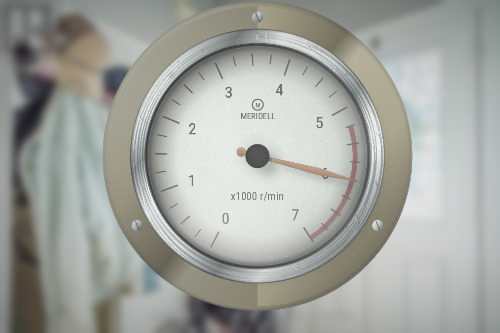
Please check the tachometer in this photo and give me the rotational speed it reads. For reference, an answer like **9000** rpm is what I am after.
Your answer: **6000** rpm
